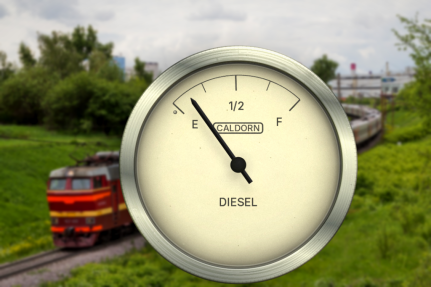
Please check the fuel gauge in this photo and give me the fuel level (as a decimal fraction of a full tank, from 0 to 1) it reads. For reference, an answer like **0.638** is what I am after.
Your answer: **0.125**
